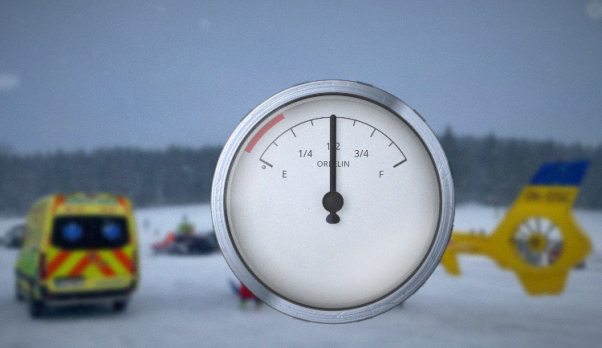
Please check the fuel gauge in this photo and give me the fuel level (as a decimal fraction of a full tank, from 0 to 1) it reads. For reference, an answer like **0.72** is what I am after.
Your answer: **0.5**
